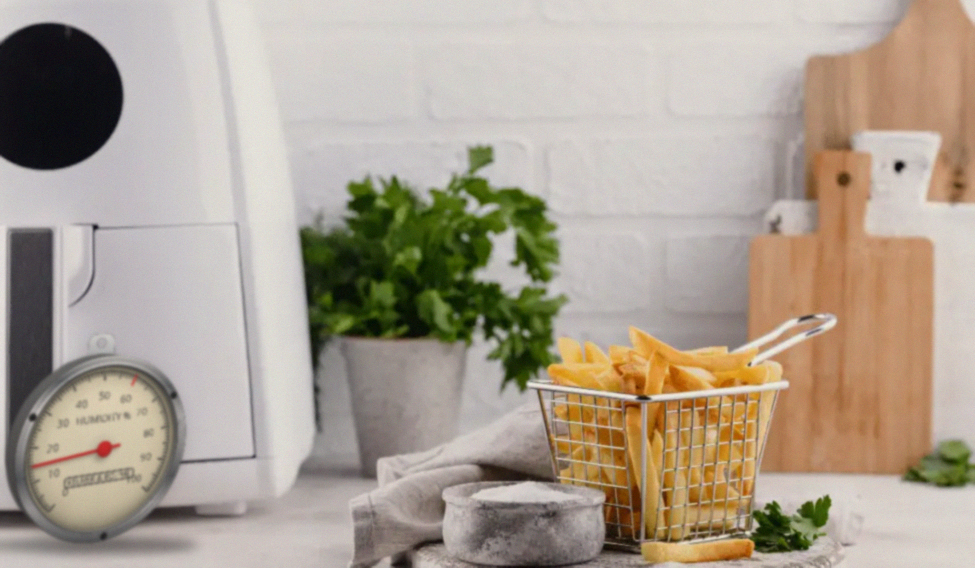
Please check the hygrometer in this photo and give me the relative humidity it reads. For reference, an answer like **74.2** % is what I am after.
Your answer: **15** %
